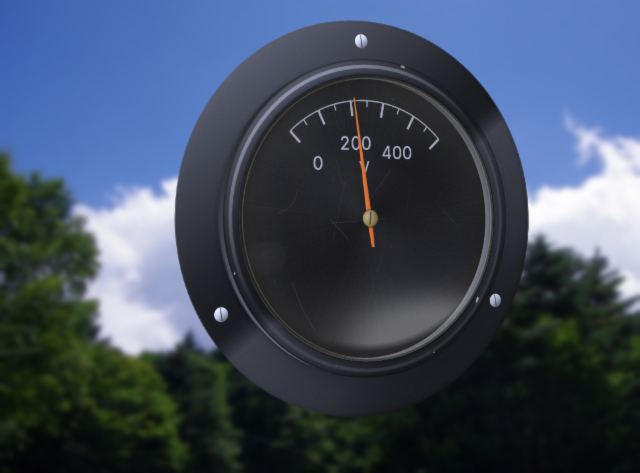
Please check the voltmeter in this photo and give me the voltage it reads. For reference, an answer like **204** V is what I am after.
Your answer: **200** V
